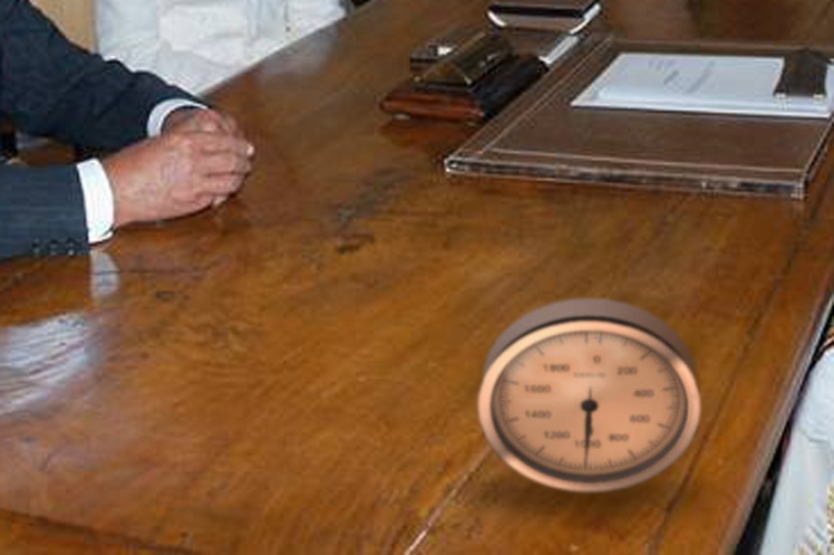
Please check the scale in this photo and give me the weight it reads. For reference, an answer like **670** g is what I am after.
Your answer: **1000** g
